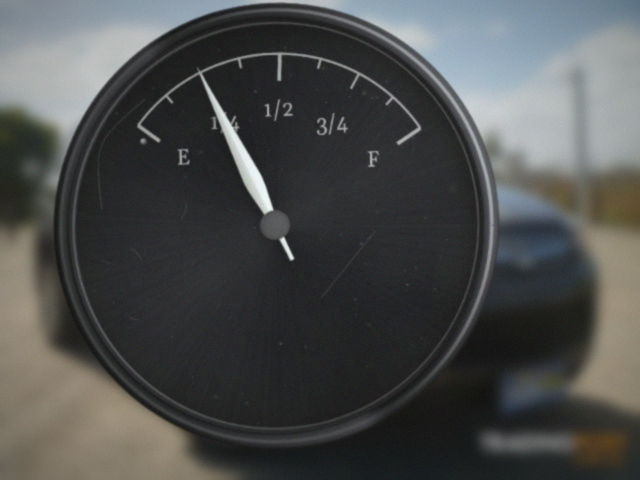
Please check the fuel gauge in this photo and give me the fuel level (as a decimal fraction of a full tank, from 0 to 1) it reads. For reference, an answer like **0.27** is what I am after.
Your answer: **0.25**
